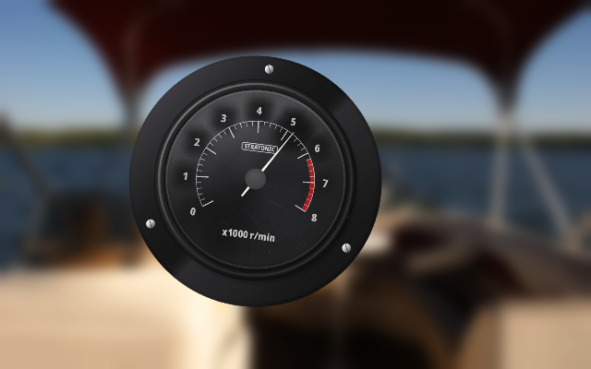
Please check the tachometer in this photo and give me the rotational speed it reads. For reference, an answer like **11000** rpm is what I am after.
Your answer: **5200** rpm
